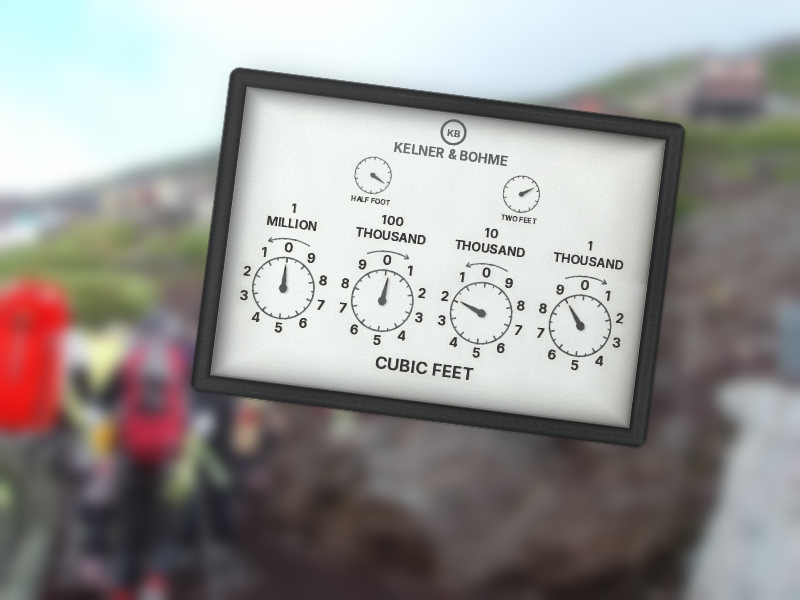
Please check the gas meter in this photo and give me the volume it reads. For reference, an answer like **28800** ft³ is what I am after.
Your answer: **1900** ft³
